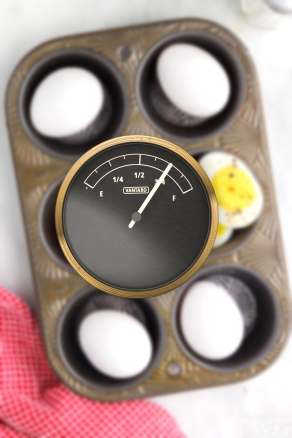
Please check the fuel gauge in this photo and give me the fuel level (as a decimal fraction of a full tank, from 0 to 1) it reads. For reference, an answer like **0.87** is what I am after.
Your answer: **0.75**
